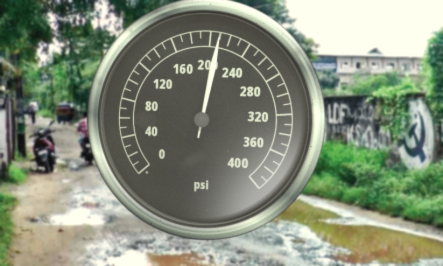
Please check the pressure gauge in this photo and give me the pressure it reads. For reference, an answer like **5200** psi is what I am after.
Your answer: **210** psi
